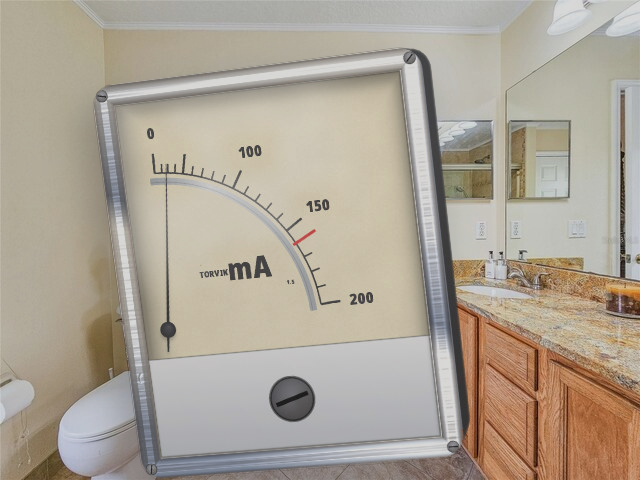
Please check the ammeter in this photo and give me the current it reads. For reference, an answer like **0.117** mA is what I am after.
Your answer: **30** mA
